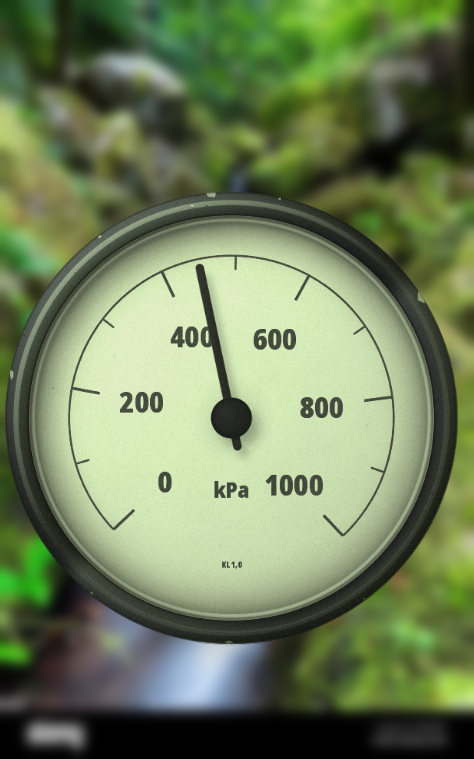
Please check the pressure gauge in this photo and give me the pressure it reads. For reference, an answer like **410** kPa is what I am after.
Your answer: **450** kPa
